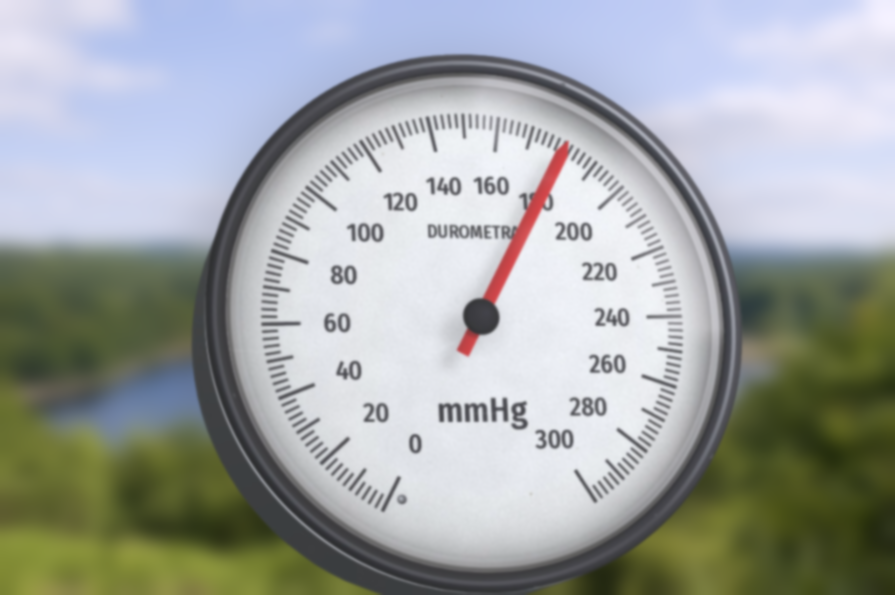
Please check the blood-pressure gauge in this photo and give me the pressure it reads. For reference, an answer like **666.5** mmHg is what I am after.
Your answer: **180** mmHg
